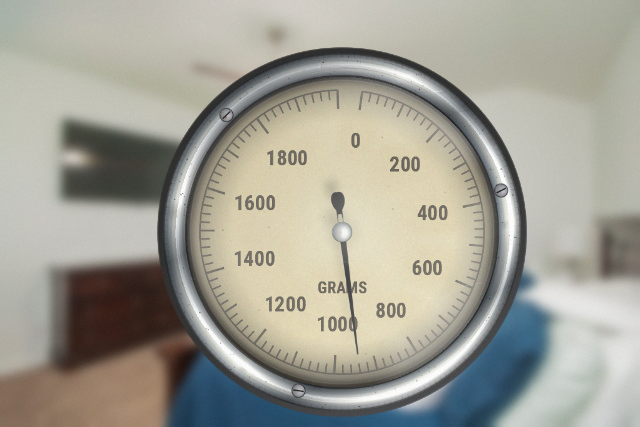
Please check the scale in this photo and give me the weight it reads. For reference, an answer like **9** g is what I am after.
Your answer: **940** g
